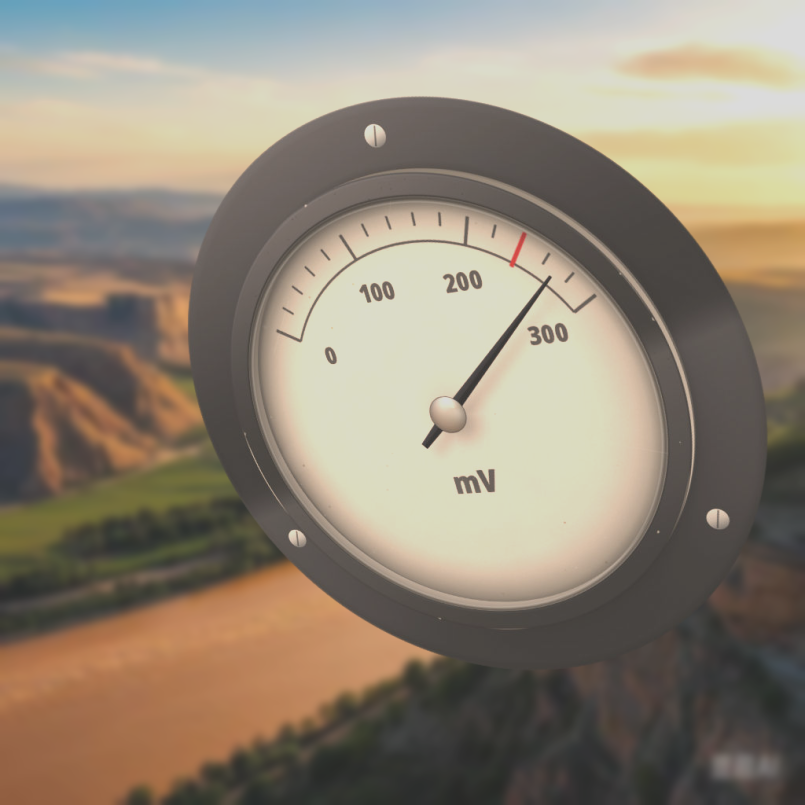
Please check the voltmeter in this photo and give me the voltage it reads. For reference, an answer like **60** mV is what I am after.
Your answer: **270** mV
